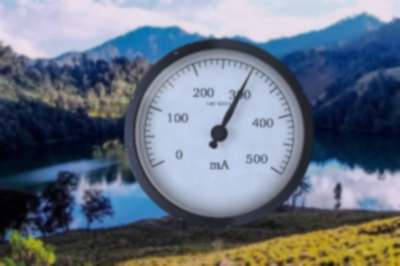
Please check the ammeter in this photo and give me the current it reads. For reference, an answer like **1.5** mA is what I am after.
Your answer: **300** mA
